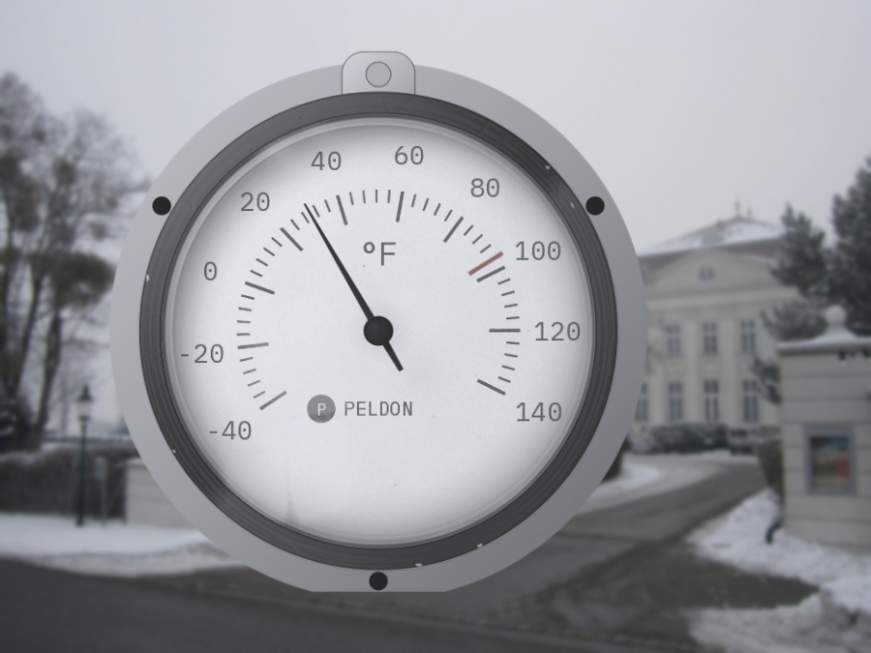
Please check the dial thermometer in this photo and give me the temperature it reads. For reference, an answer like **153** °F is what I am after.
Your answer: **30** °F
